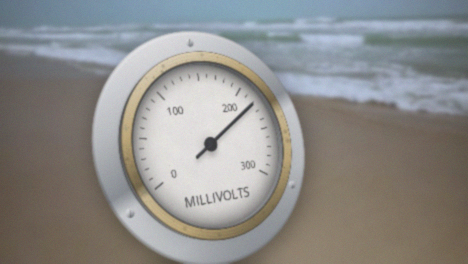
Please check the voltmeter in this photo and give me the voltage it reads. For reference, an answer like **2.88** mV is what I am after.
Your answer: **220** mV
